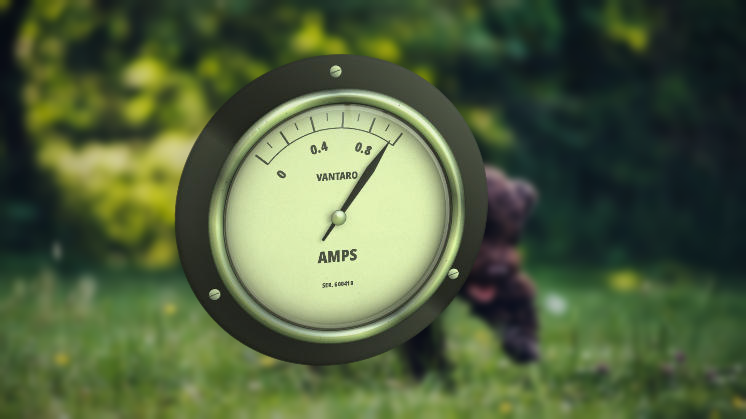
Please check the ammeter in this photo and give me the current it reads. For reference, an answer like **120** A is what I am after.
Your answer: **0.95** A
